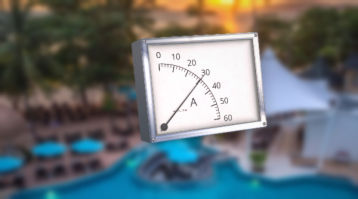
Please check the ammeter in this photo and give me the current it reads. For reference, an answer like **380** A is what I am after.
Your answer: **30** A
